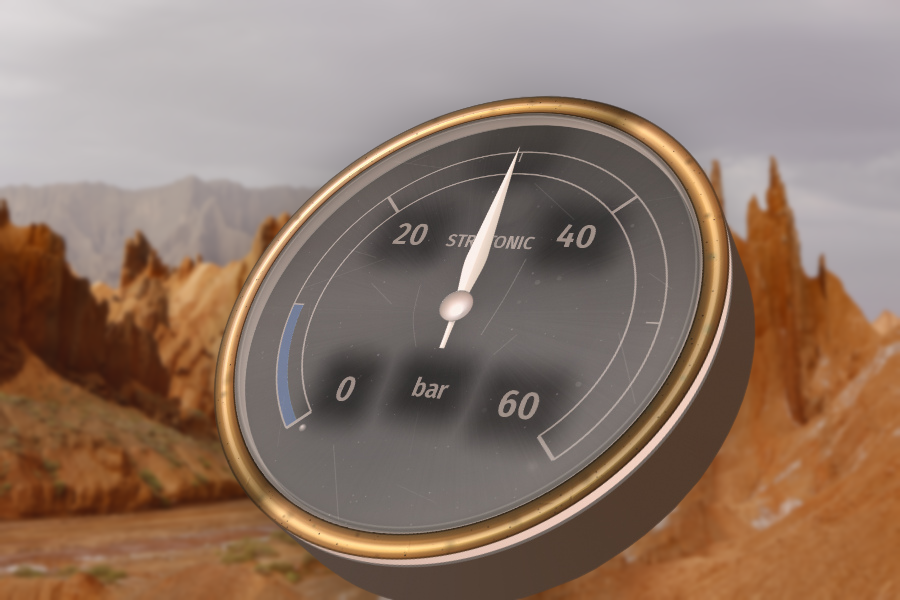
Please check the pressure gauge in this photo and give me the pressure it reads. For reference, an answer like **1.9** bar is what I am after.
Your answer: **30** bar
